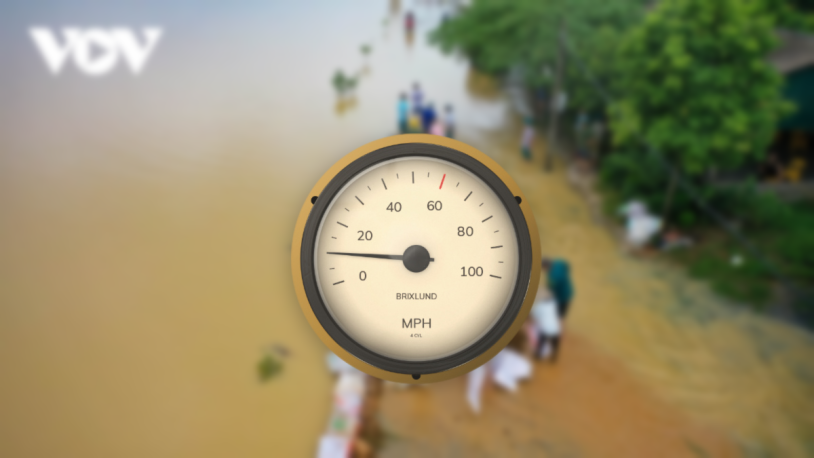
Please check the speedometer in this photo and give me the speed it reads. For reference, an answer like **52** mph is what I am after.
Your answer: **10** mph
